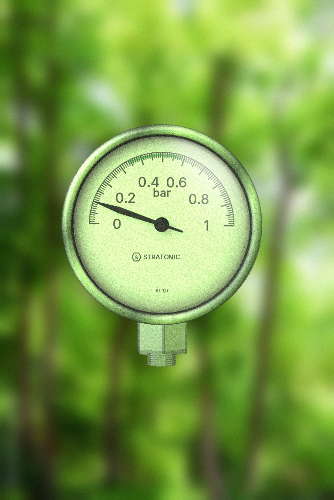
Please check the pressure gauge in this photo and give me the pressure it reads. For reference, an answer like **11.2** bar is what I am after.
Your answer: **0.1** bar
